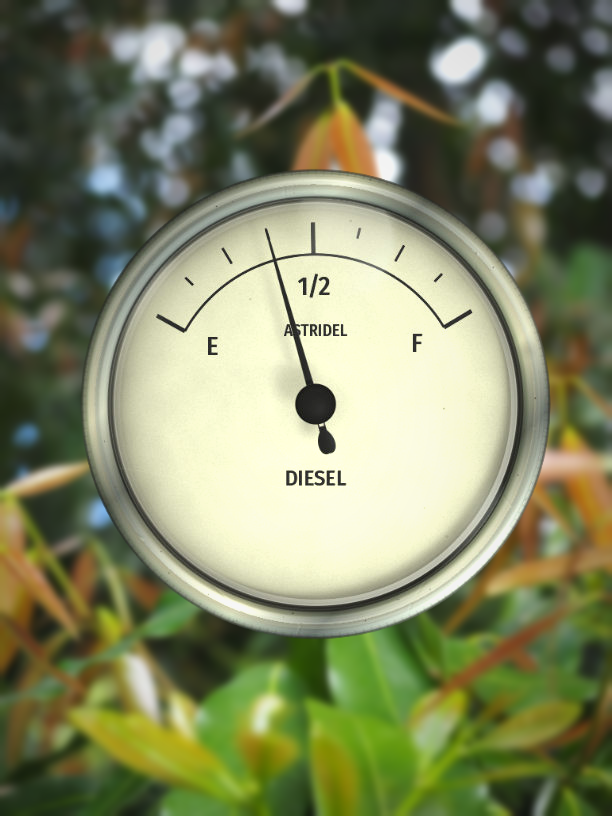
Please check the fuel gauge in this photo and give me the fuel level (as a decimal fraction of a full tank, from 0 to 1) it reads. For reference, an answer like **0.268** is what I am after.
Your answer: **0.375**
